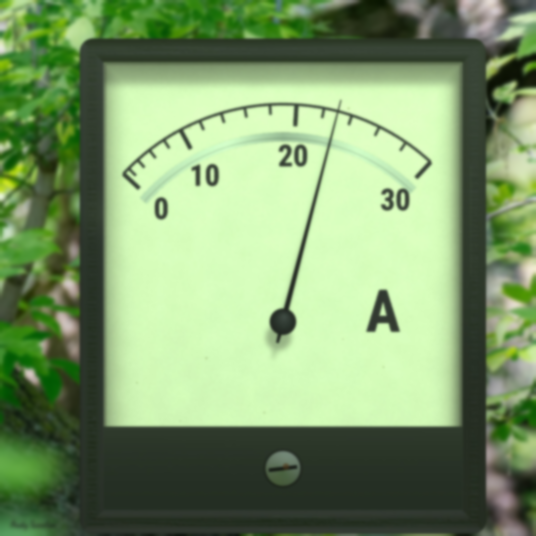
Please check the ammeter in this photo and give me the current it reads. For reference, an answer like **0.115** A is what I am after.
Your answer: **23** A
